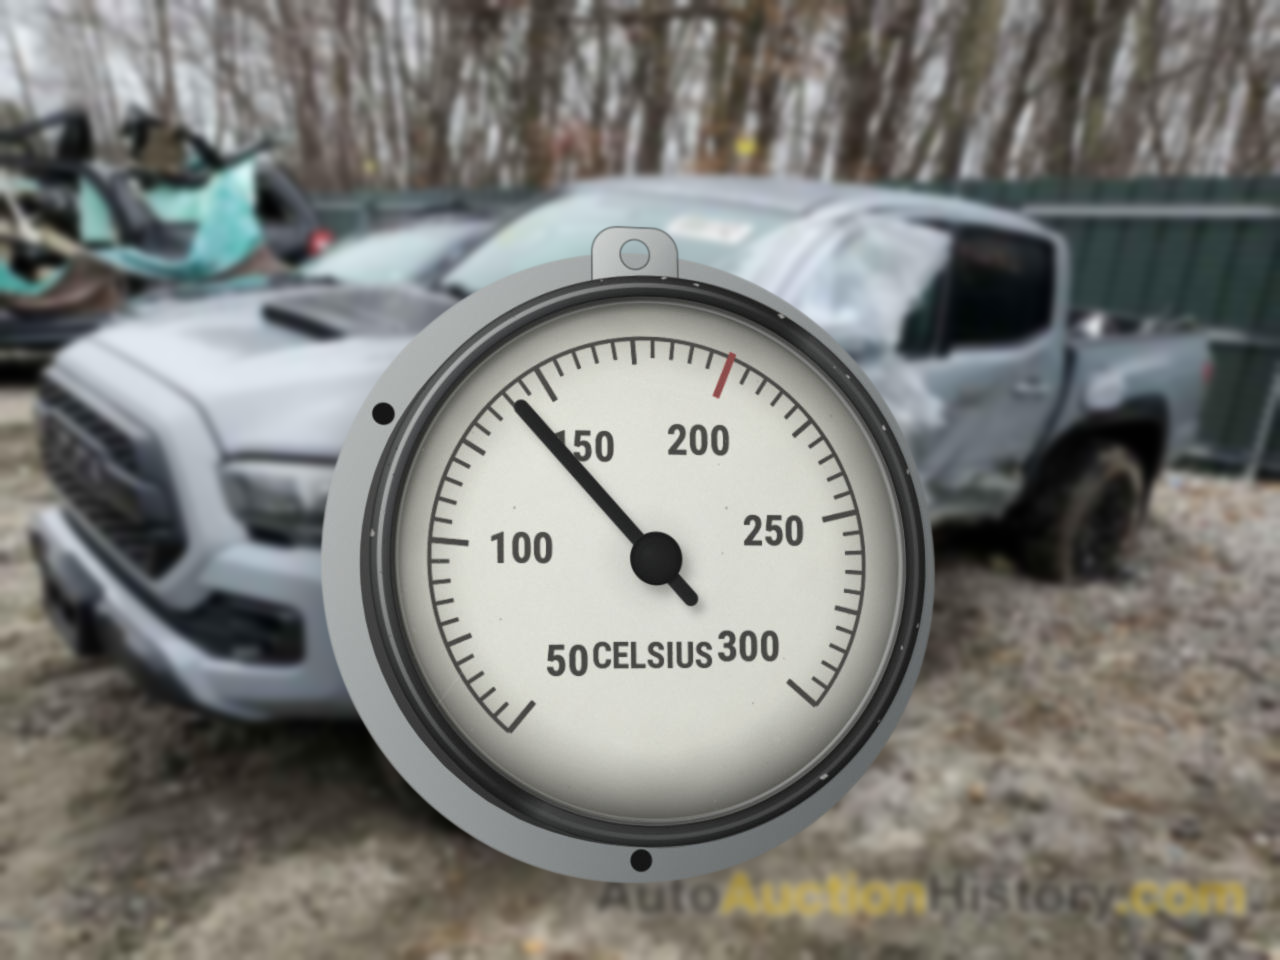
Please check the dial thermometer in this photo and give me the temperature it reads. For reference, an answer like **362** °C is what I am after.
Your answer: **140** °C
